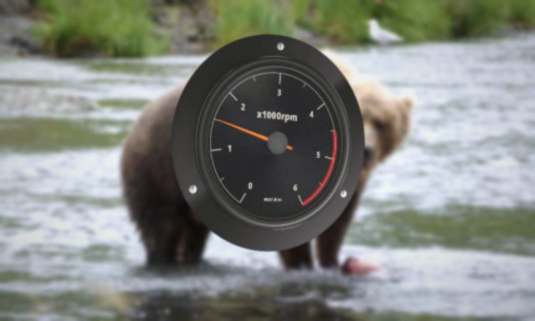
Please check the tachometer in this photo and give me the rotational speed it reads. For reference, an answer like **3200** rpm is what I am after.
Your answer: **1500** rpm
